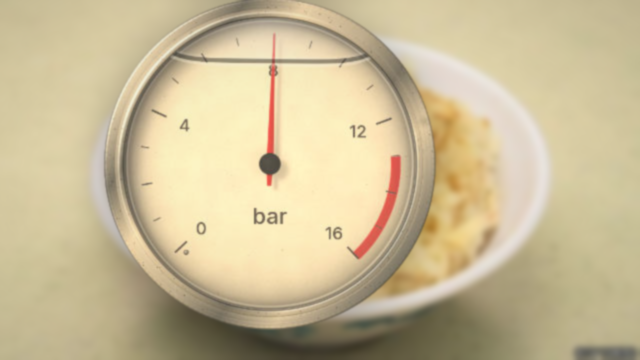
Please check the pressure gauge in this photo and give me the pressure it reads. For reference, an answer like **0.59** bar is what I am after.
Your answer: **8** bar
